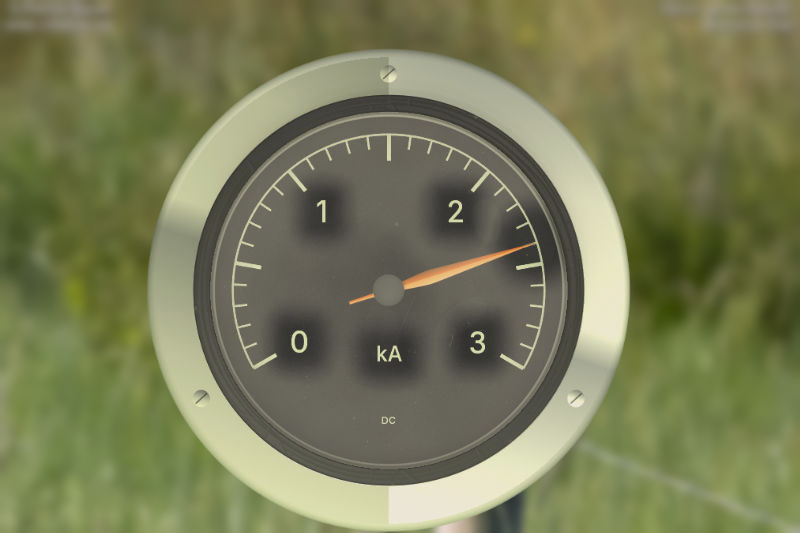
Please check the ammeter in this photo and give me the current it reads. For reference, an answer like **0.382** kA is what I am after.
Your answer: **2.4** kA
